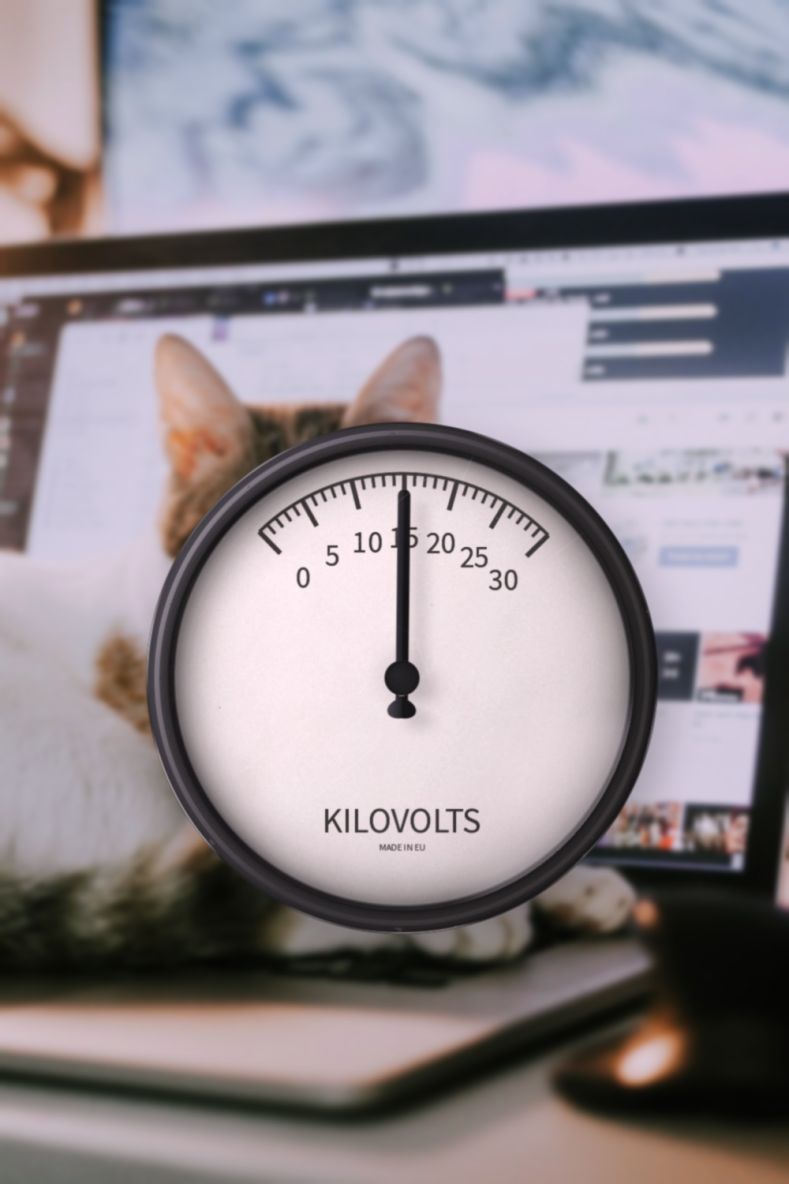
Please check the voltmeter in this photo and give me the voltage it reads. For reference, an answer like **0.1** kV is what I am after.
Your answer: **15** kV
